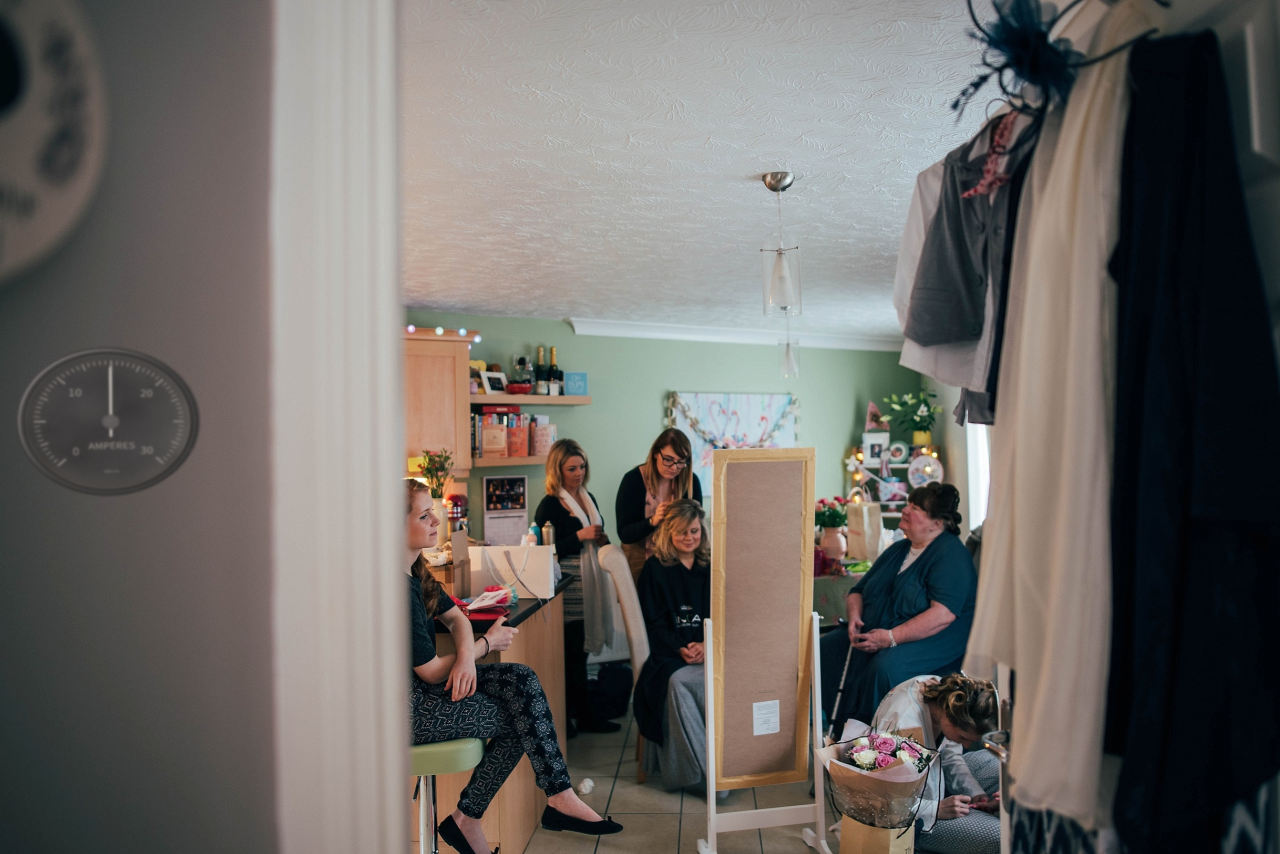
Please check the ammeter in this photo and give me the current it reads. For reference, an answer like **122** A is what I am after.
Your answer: **15** A
